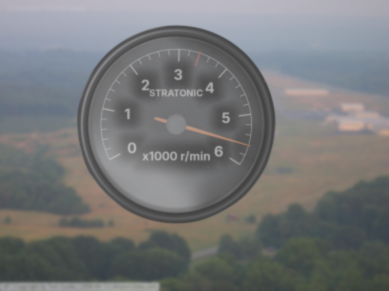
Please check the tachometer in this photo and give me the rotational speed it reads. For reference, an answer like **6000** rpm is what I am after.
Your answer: **5600** rpm
